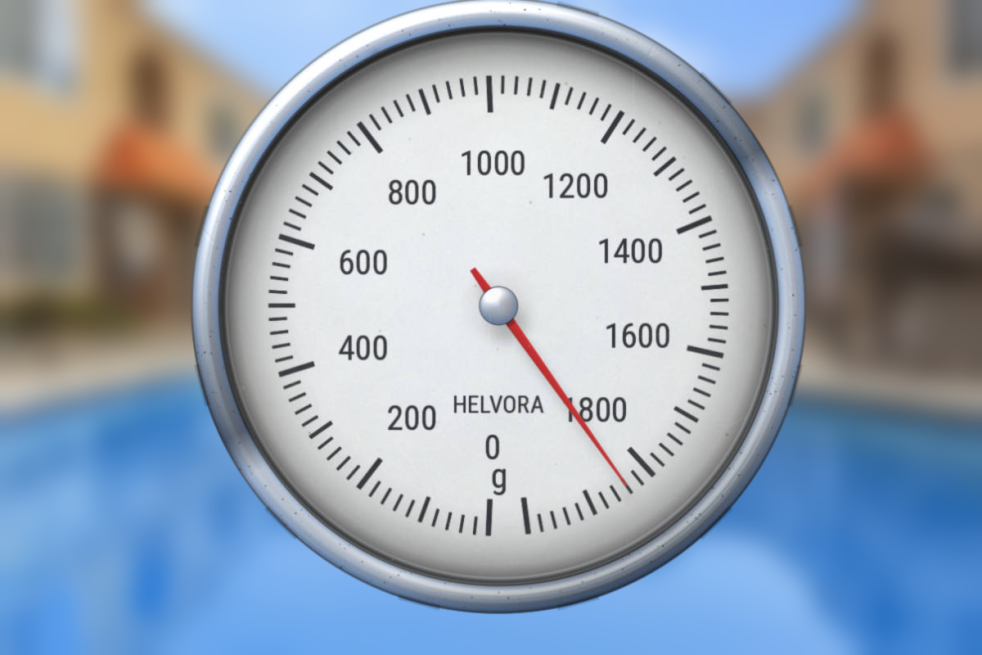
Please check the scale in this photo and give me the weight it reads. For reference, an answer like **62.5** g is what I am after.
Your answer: **1840** g
